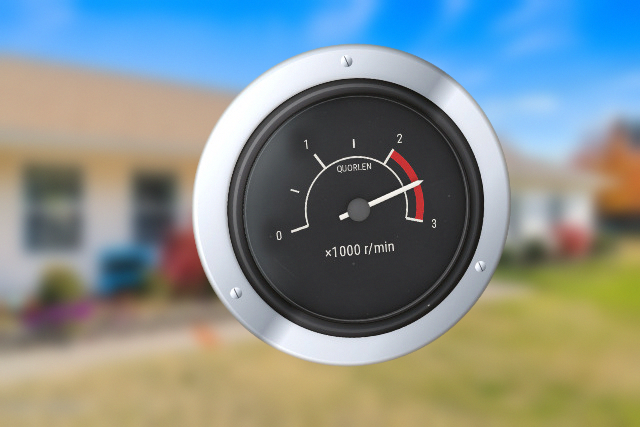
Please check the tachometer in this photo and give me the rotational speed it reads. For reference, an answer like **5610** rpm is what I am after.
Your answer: **2500** rpm
